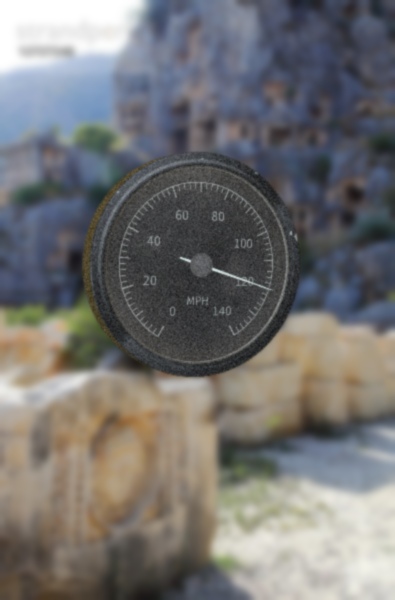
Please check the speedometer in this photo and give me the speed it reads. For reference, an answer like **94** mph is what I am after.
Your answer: **120** mph
